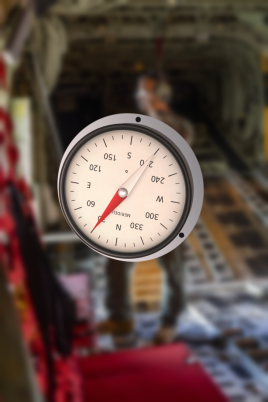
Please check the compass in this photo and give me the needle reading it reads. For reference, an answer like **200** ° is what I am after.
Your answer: **30** °
